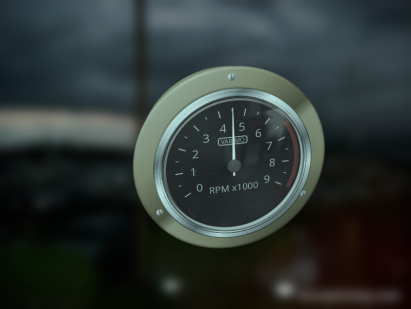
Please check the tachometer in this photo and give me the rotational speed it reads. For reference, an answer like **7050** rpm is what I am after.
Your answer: **4500** rpm
